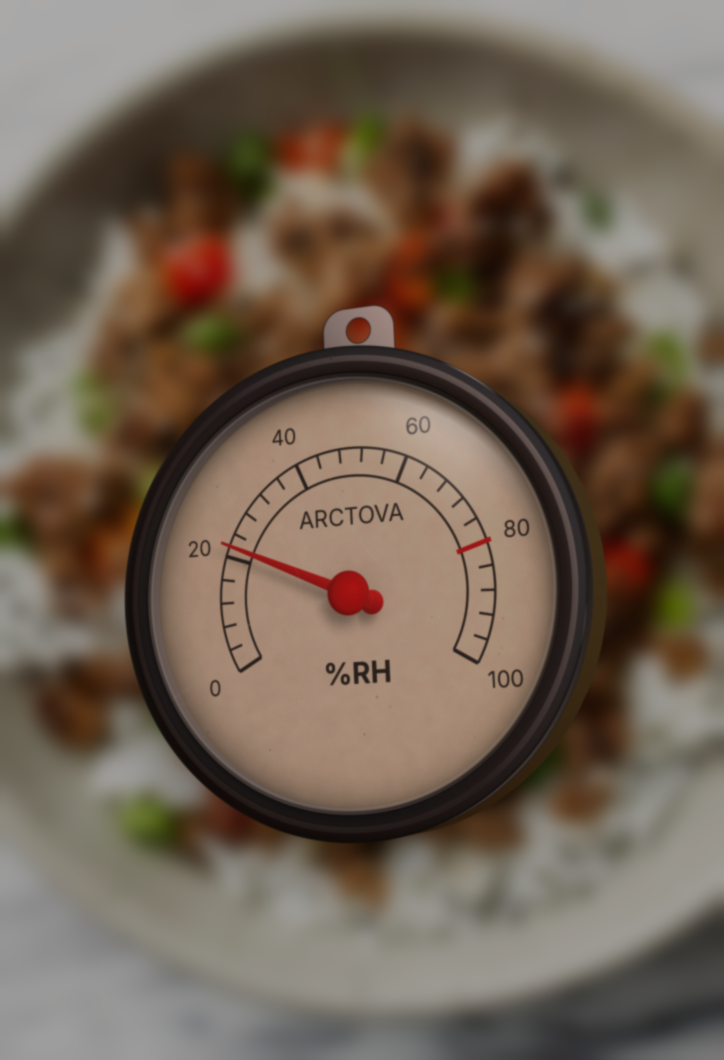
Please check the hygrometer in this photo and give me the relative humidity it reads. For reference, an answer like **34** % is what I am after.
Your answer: **22** %
